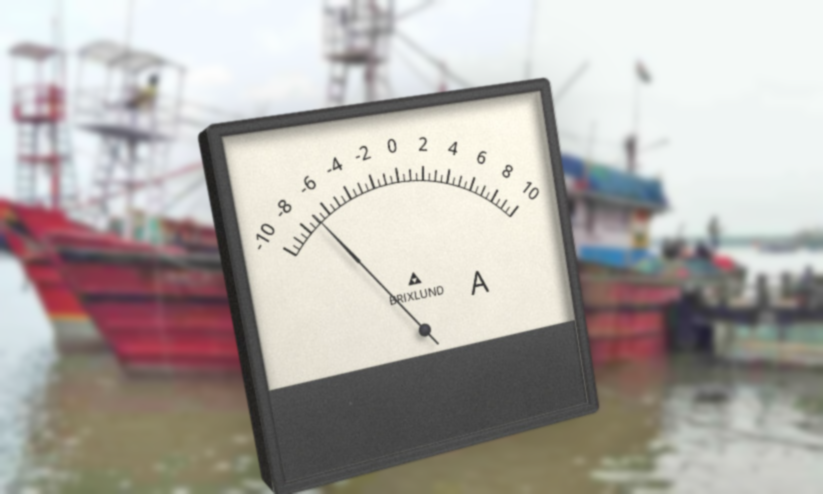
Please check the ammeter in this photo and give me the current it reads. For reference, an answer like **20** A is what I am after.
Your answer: **-7** A
